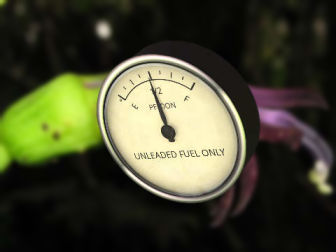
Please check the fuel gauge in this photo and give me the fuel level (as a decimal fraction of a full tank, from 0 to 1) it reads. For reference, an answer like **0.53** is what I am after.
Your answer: **0.5**
